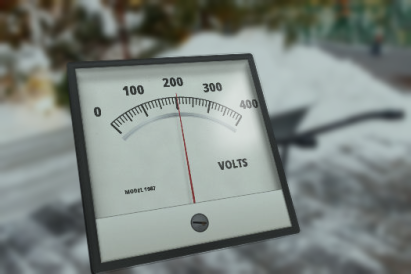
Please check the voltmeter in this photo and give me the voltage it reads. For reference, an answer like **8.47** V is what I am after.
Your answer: **200** V
